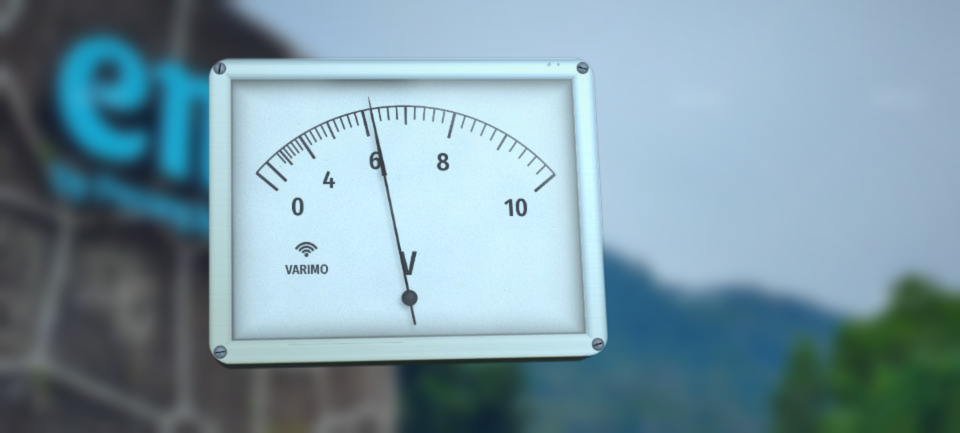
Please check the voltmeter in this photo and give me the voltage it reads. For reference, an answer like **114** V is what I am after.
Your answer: **6.2** V
